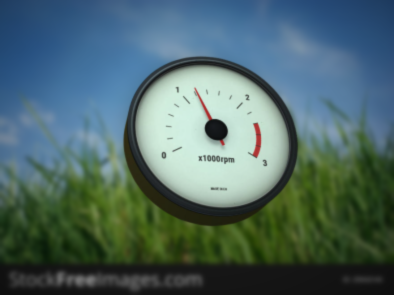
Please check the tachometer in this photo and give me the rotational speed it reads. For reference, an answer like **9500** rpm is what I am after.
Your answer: **1200** rpm
